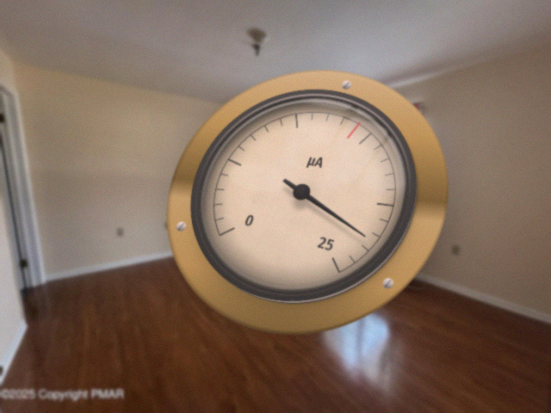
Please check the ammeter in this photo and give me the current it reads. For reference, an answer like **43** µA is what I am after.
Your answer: **22.5** µA
